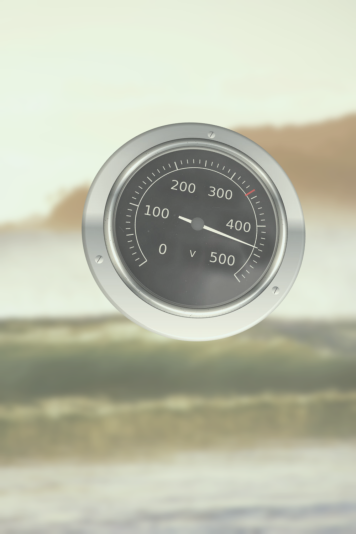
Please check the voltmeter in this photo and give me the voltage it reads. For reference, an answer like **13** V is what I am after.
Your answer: **440** V
